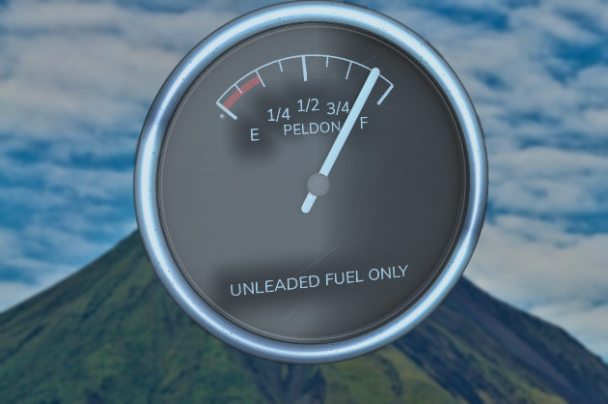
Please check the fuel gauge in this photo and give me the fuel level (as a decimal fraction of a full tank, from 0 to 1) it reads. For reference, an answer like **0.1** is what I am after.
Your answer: **0.875**
